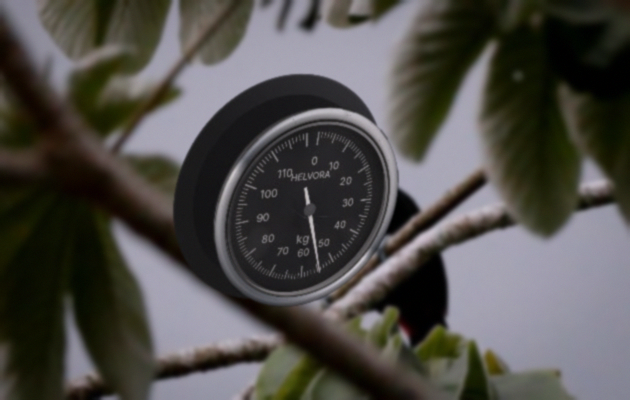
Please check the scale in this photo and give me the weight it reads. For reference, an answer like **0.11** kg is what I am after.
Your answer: **55** kg
